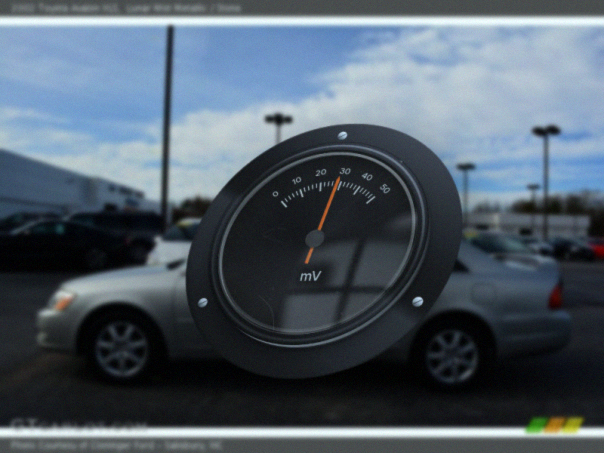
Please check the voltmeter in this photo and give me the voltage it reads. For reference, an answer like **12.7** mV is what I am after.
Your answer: **30** mV
